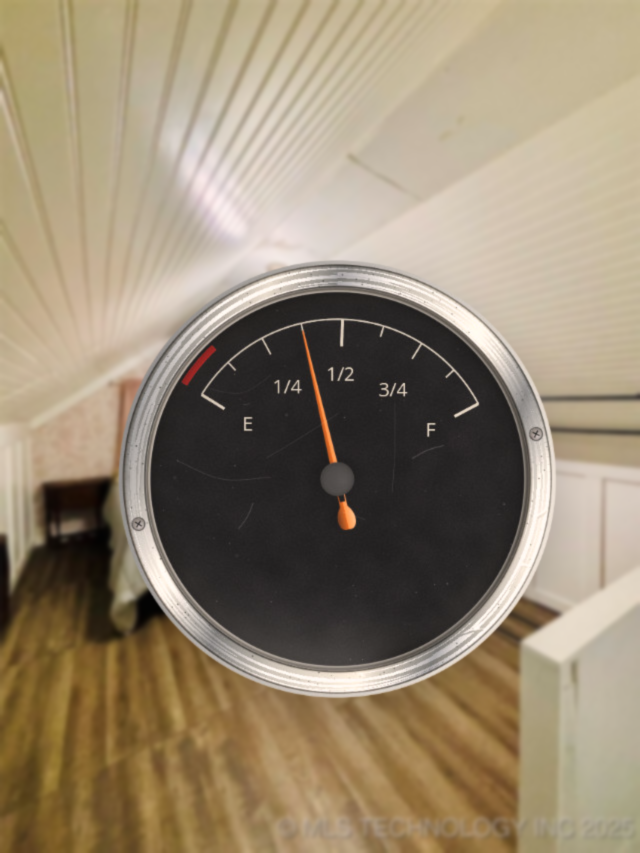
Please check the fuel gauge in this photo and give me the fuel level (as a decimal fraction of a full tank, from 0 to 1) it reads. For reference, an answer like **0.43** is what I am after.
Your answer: **0.375**
